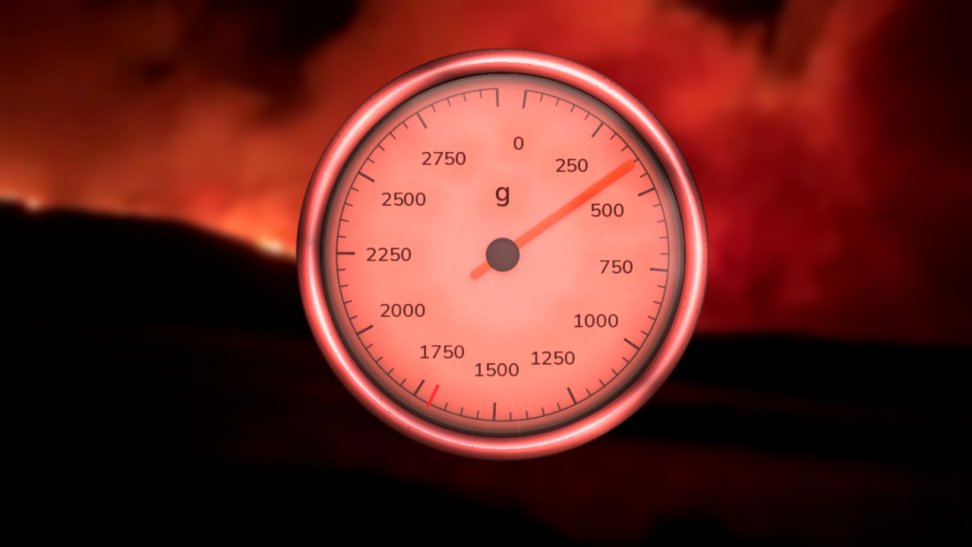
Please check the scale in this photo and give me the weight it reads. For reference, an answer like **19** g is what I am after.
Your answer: **400** g
